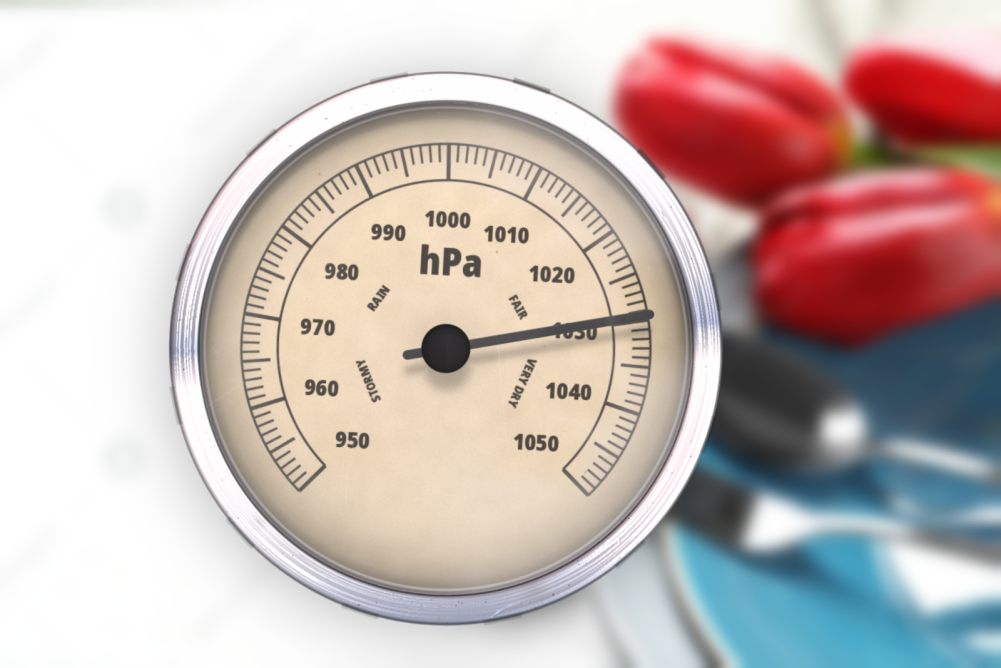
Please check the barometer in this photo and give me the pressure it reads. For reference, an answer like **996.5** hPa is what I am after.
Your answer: **1029.5** hPa
